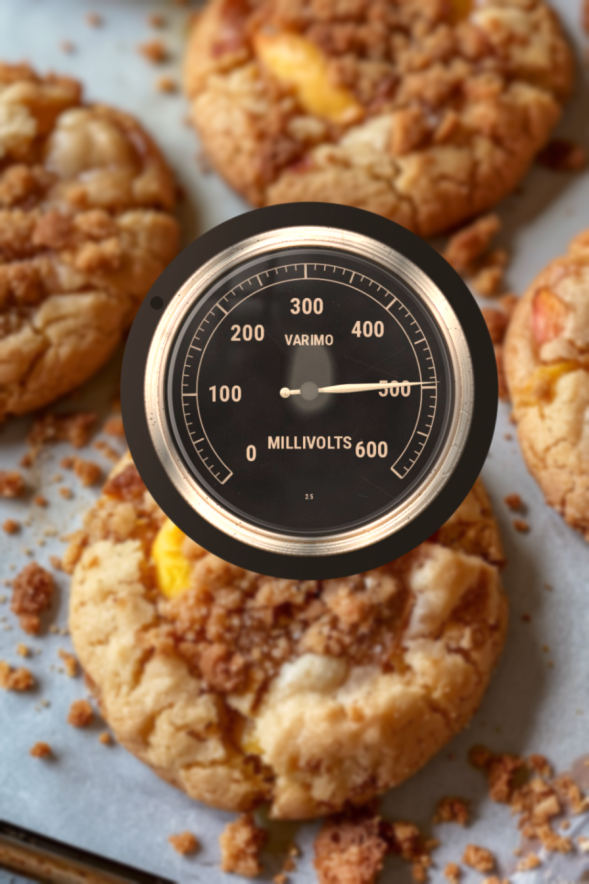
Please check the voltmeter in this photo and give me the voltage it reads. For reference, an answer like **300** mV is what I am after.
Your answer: **495** mV
